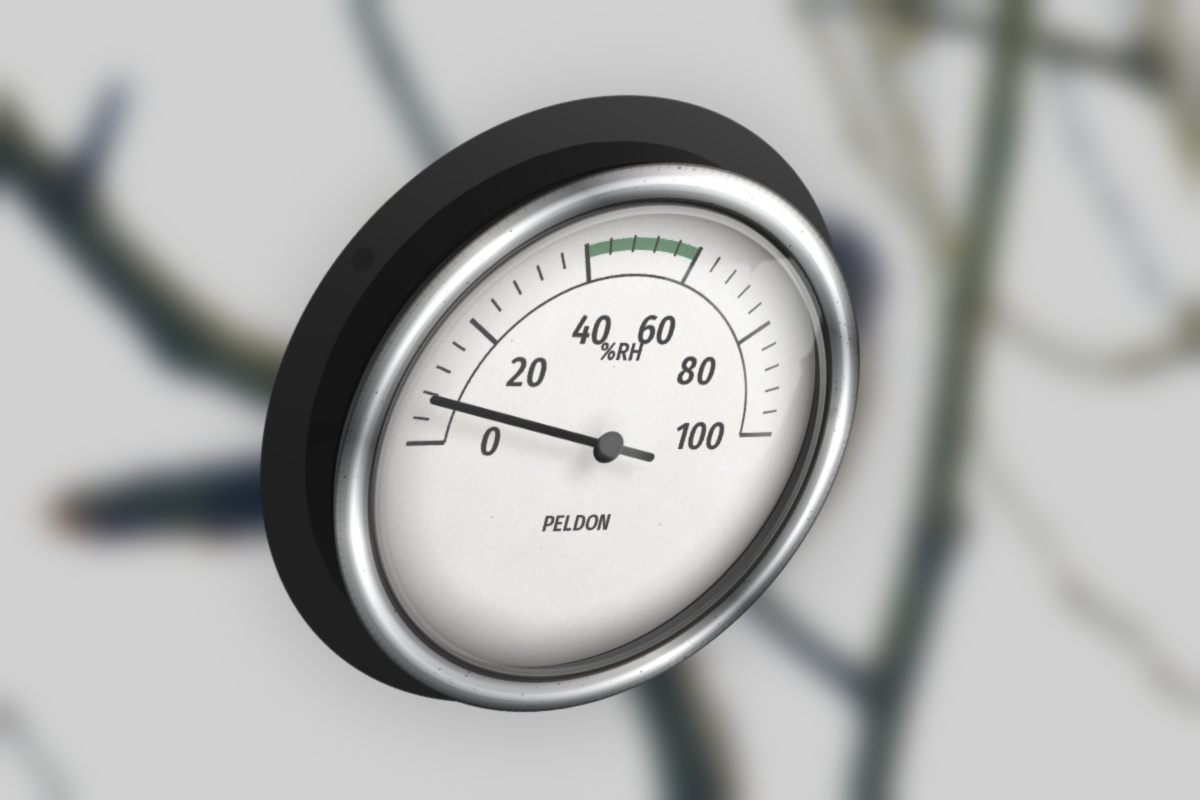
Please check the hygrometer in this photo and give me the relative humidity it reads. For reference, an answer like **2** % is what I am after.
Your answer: **8** %
